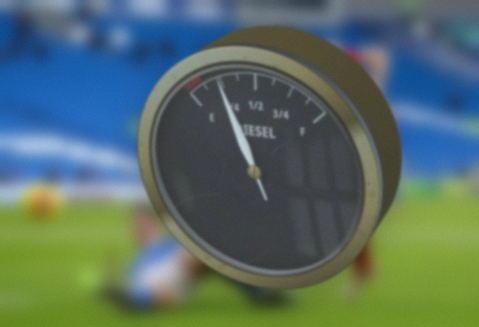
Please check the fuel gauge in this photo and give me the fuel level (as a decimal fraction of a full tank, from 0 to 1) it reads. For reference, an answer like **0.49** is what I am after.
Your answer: **0.25**
